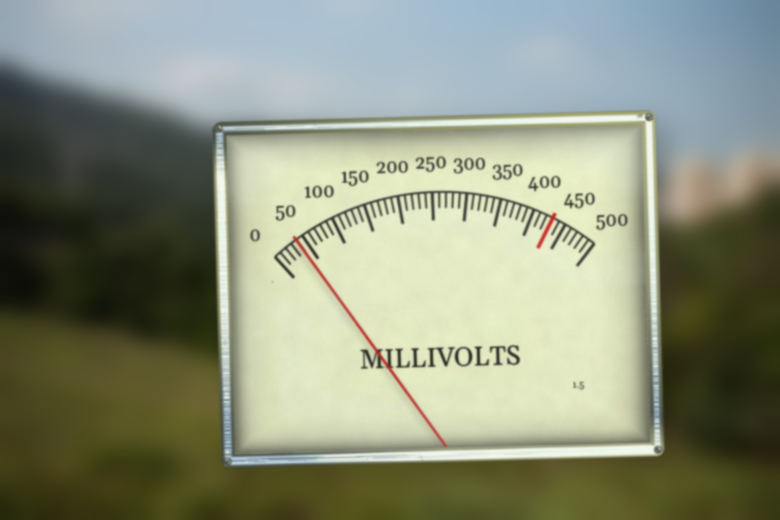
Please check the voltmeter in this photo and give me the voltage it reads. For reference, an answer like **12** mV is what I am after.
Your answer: **40** mV
